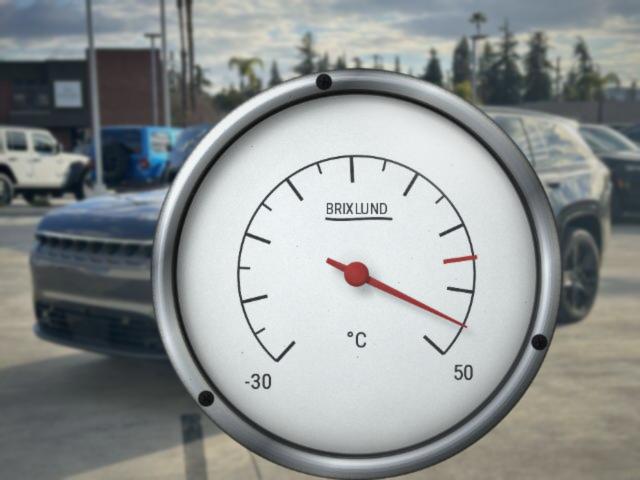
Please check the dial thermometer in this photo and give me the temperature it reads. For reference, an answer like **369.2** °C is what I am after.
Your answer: **45** °C
